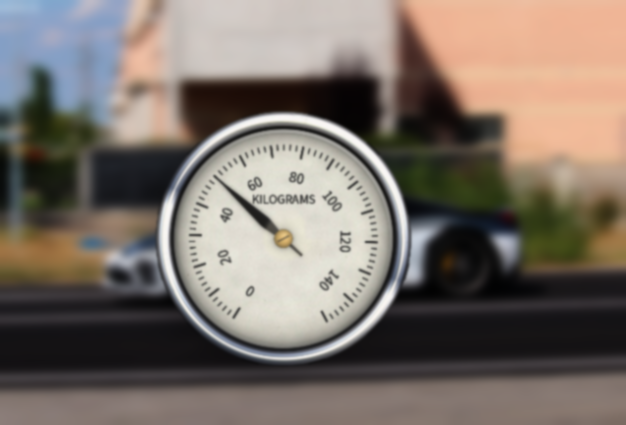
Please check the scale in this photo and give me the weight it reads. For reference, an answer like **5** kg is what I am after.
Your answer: **50** kg
